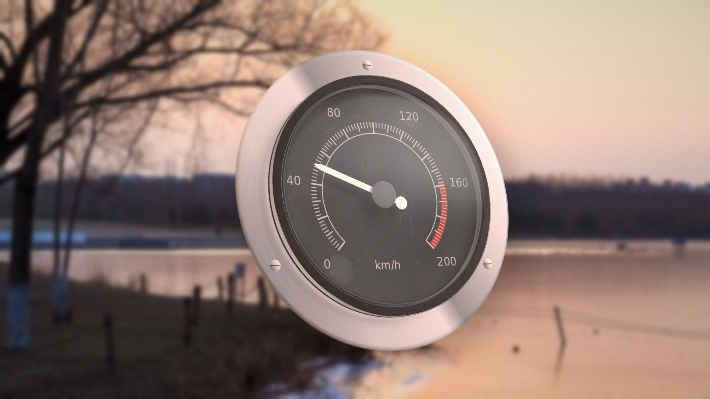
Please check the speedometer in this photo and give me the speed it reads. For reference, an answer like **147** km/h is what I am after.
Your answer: **50** km/h
